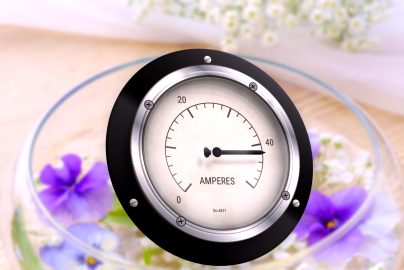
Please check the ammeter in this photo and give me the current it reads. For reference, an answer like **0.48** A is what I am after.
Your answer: **42** A
